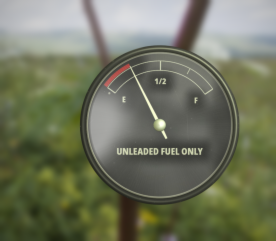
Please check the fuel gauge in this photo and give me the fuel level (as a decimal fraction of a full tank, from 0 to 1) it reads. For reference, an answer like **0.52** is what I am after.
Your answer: **0.25**
